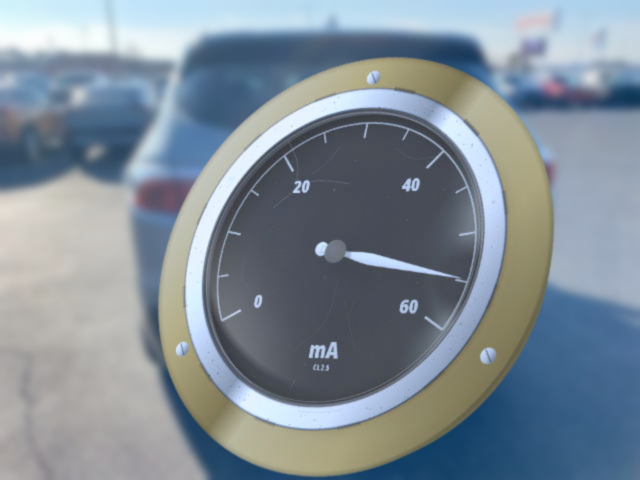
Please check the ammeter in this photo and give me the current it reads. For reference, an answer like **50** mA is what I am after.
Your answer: **55** mA
